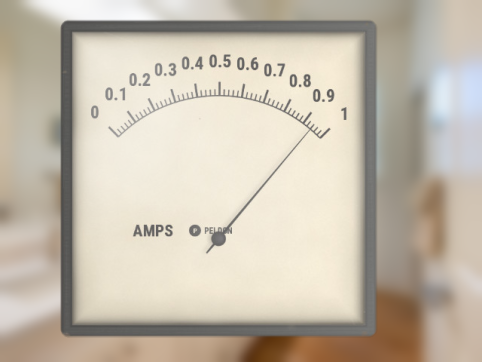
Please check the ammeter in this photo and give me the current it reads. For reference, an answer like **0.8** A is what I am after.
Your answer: **0.94** A
